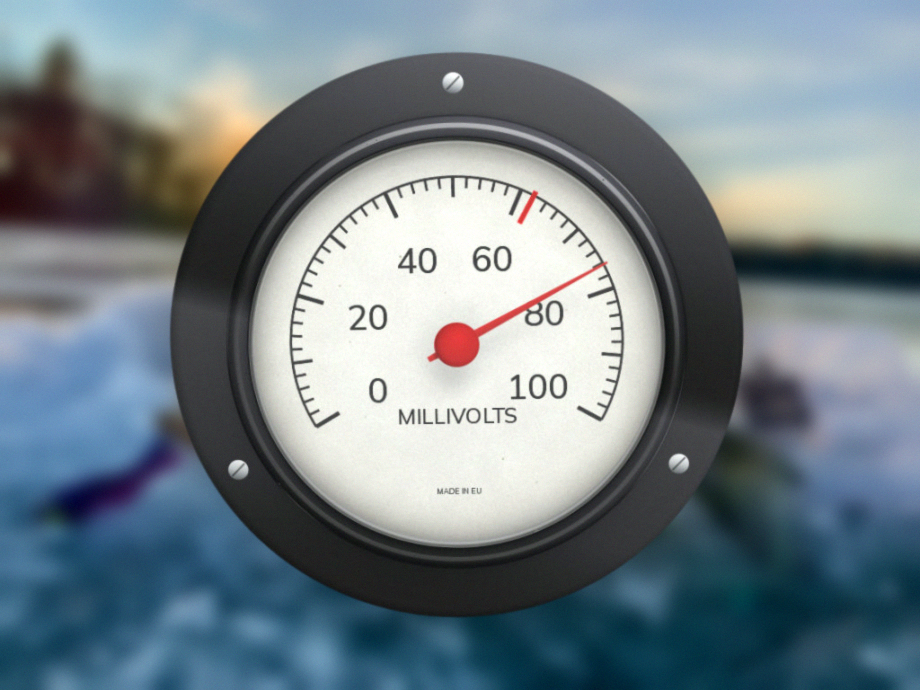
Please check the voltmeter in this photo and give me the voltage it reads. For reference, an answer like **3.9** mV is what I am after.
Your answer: **76** mV
